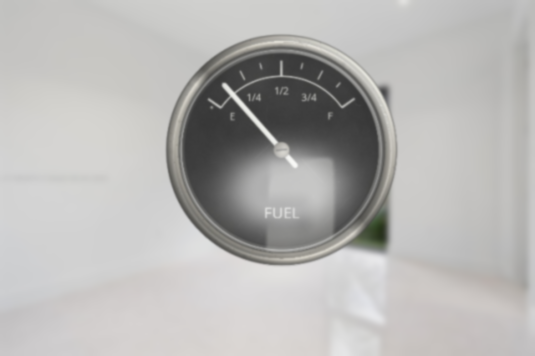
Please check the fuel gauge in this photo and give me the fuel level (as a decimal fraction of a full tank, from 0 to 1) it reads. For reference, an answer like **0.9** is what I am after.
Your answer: **0.125**
